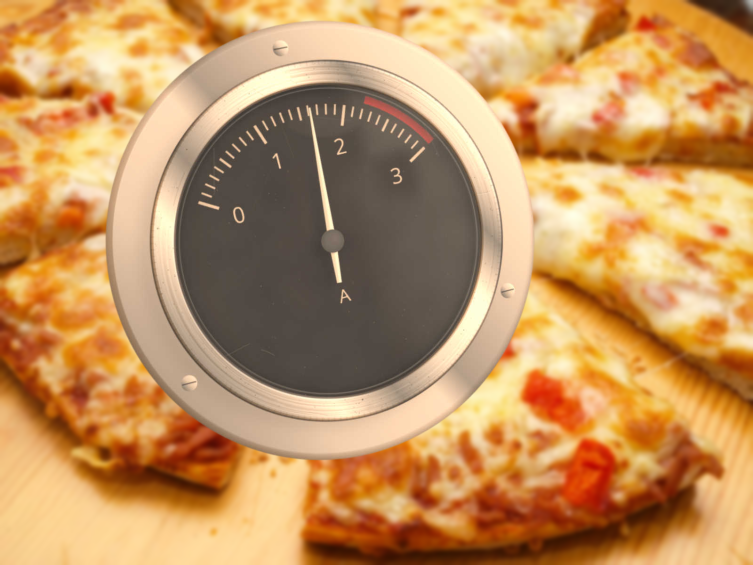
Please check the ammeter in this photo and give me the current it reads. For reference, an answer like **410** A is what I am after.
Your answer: **1.6** A
